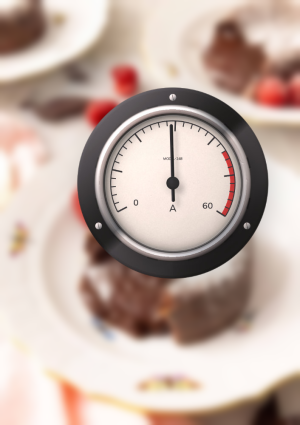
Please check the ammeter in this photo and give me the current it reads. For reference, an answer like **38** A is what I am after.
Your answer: **29** A
